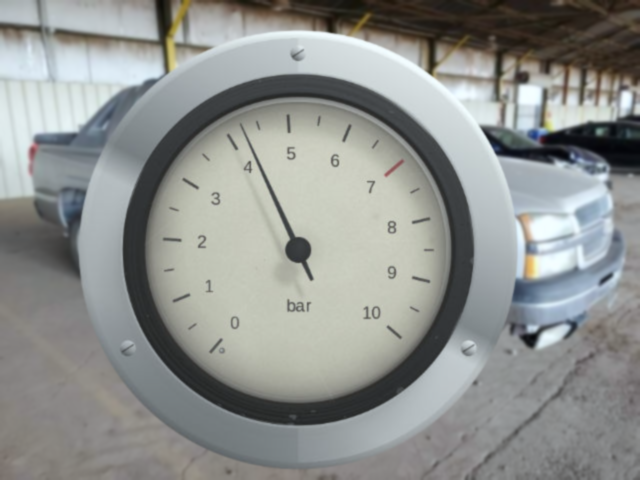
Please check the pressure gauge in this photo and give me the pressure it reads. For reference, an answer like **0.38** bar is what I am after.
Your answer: **4.25** bar
